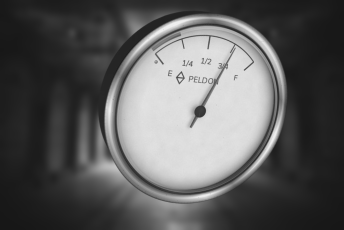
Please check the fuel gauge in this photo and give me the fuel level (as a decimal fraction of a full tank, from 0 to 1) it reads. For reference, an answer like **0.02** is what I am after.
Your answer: **0.75**
